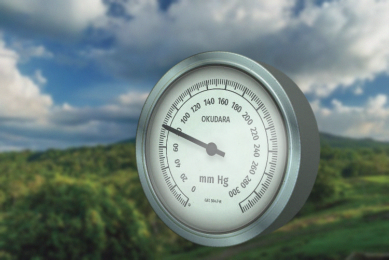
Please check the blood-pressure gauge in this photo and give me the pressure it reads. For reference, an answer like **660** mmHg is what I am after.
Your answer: **80** mmHg
